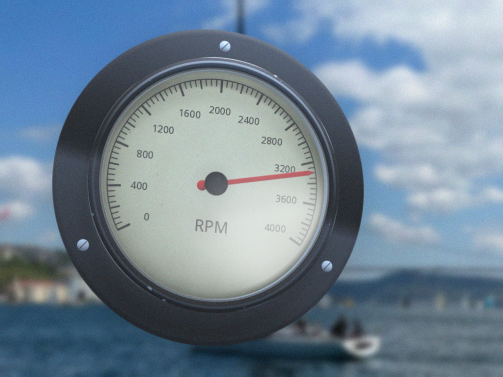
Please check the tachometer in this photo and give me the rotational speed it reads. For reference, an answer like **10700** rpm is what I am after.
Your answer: **3300** rpm
